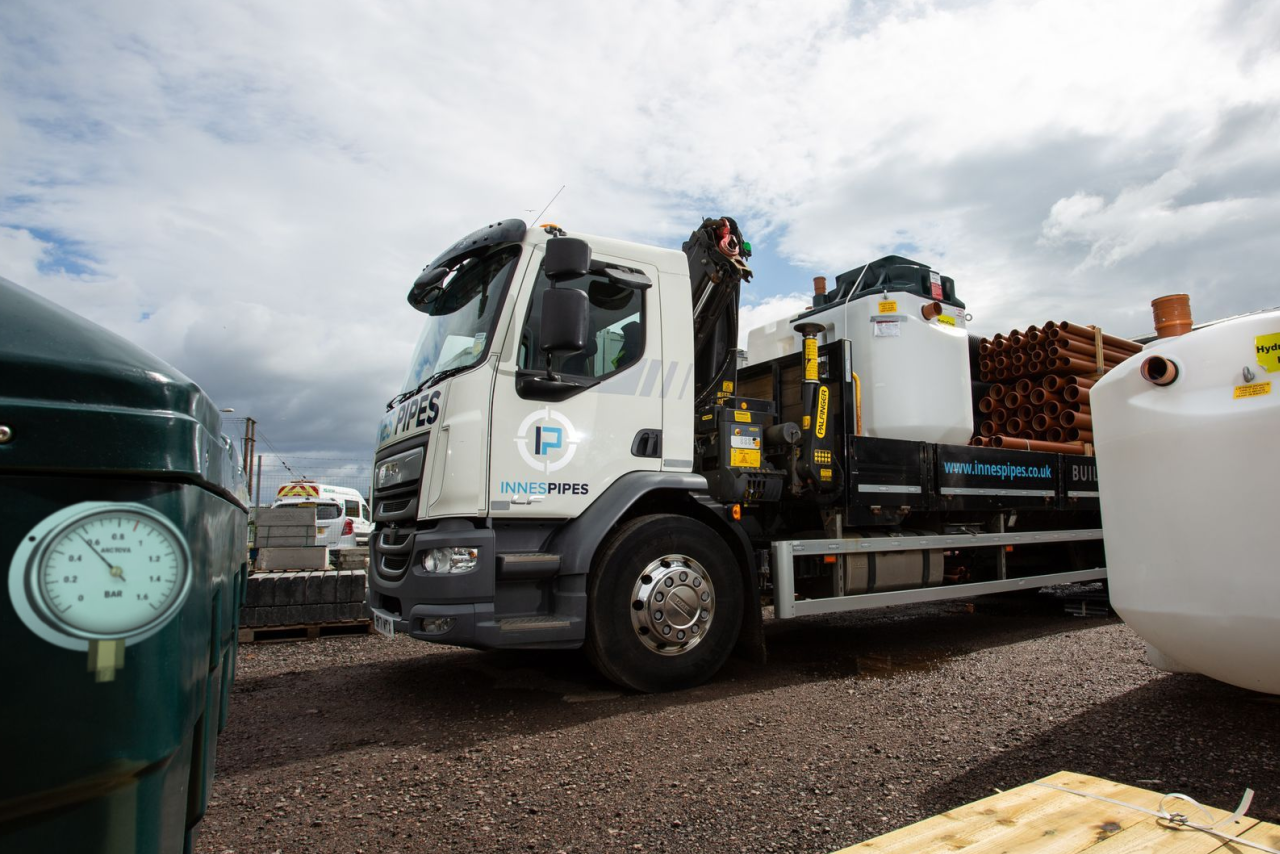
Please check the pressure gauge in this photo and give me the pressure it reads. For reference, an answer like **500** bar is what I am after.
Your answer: **0.55** bar
